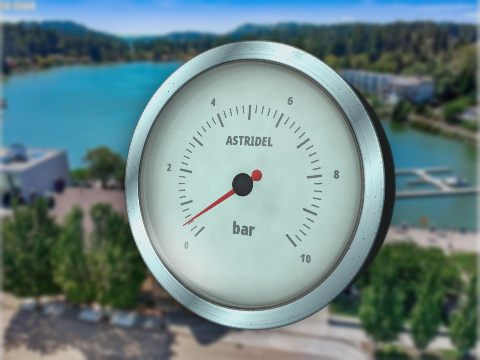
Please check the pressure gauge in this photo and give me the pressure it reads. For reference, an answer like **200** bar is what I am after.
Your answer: **0.4** bar
